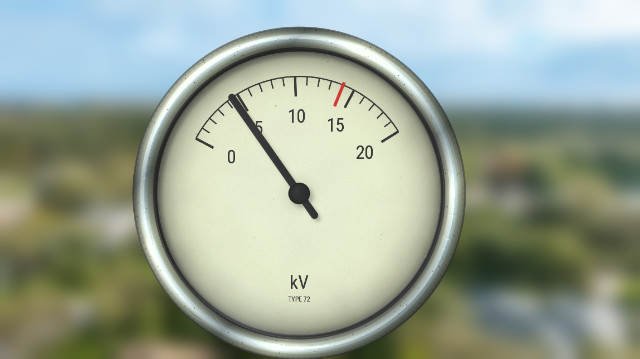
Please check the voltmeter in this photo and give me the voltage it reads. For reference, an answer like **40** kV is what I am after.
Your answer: **4.5** kV
